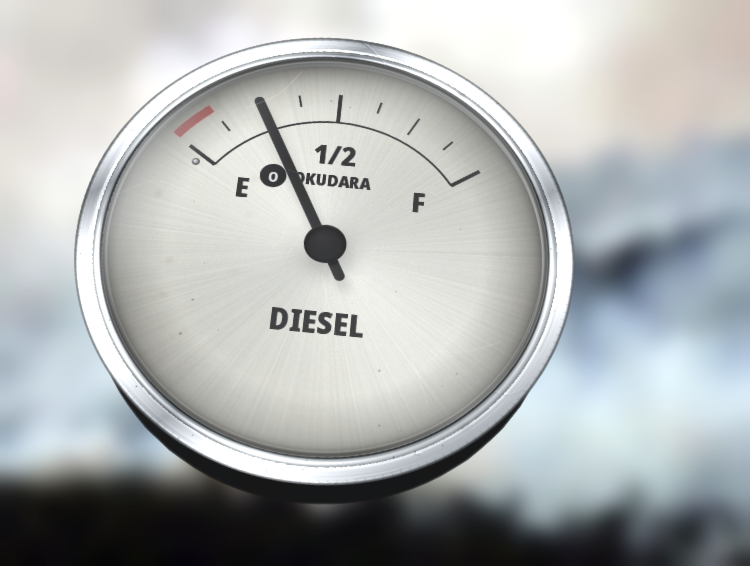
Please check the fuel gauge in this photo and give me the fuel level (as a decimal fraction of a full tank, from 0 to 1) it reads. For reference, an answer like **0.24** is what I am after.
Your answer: **0.25**
